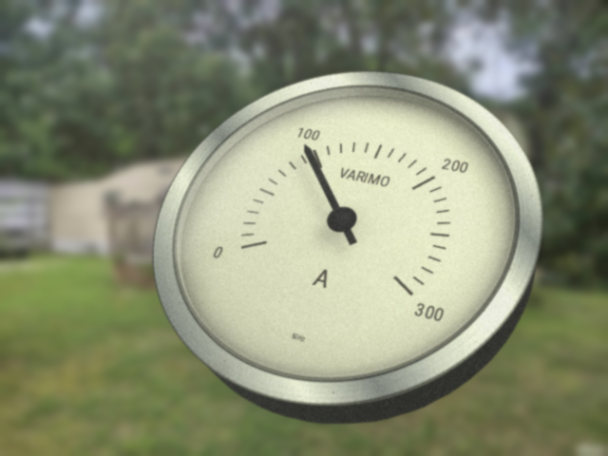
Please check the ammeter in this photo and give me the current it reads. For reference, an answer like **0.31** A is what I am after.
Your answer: **95** A
